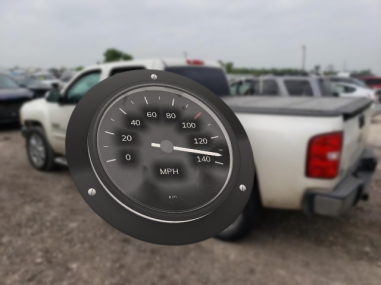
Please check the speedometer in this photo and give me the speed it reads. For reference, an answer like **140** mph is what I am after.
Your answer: **135** mph
